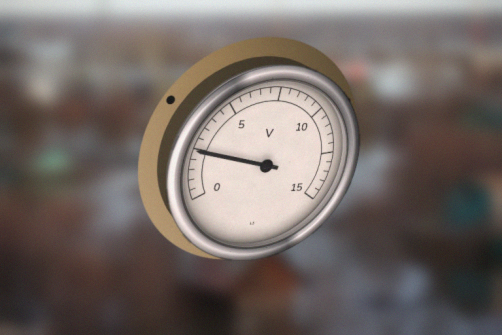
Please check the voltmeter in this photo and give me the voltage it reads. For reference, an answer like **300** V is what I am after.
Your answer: **2.5** V
